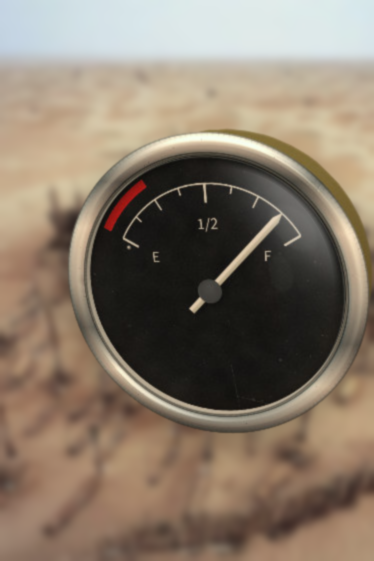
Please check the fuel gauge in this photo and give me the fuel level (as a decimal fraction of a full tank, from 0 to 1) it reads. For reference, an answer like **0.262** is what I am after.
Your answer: **0.875**
